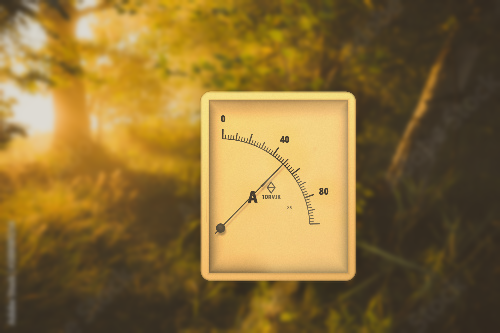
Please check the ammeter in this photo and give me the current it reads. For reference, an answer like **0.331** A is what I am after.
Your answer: **50** A
